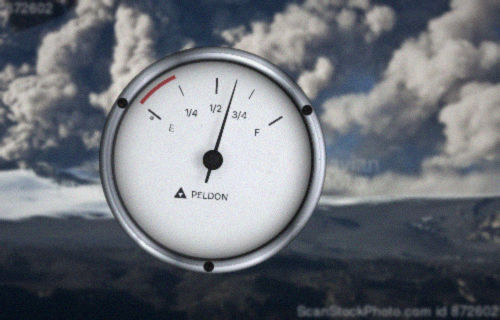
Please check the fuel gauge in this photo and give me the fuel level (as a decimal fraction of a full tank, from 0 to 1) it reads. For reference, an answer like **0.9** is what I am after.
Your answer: **0.625**
